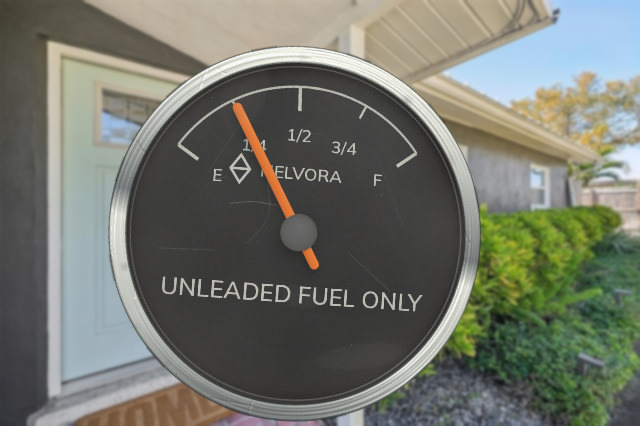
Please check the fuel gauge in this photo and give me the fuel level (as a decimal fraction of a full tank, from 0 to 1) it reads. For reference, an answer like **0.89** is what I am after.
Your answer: **0.25**
